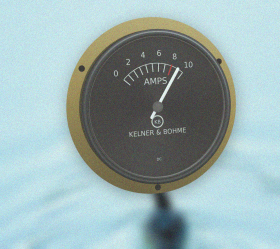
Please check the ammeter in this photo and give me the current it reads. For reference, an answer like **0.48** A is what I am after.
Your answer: **9** A
